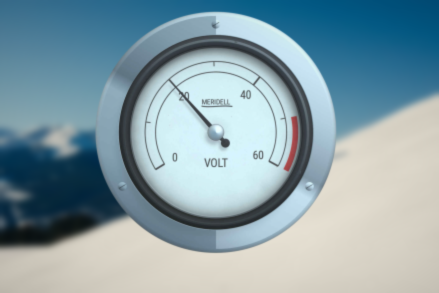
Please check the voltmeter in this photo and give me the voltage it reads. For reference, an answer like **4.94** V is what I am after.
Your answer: **20** V
